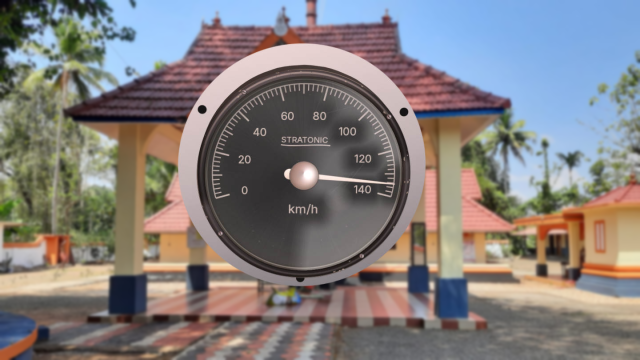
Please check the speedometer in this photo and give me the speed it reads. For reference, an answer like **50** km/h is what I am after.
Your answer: **134** km/h
